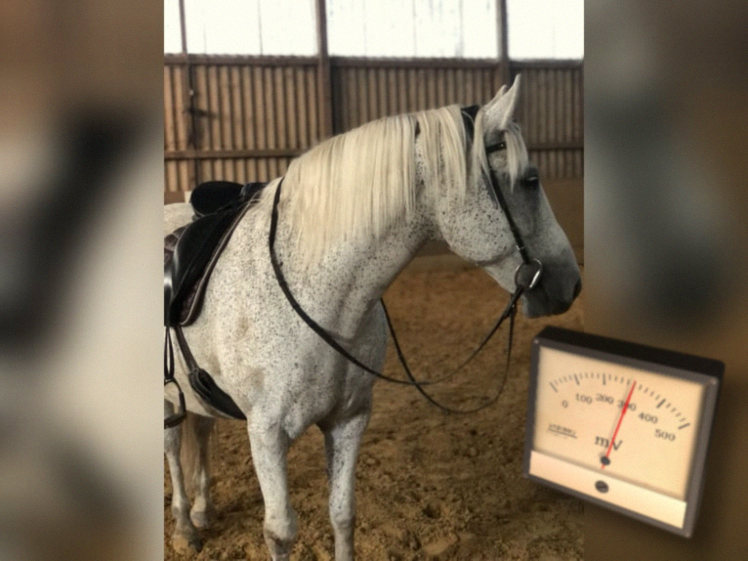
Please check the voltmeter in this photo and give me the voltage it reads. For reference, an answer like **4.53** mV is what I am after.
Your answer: **300** mV
